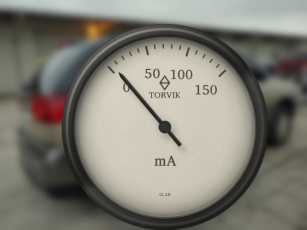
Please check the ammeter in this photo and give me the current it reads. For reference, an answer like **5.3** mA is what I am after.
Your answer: **5** mA
